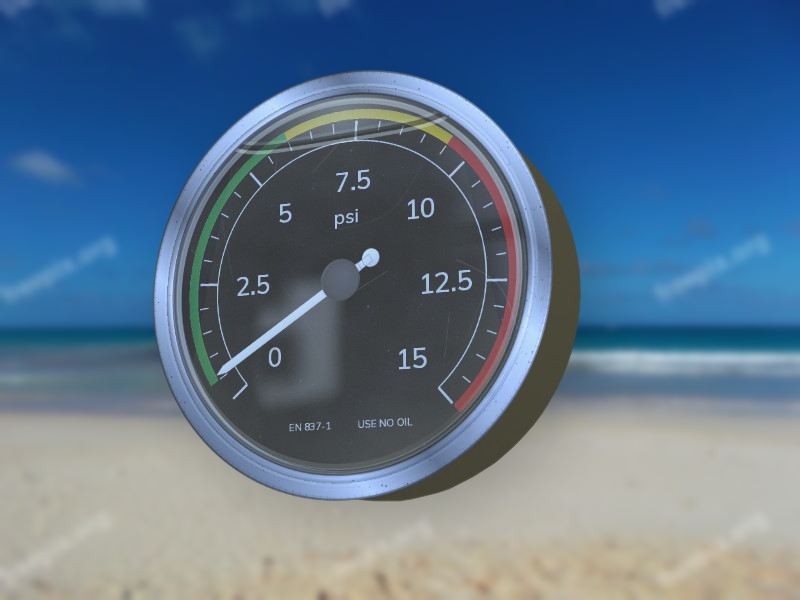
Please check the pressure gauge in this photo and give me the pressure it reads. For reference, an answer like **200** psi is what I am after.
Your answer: **0.5** psi
